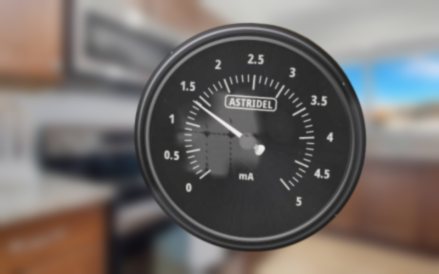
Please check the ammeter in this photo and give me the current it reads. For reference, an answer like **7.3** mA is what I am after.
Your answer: **1.4** mA
